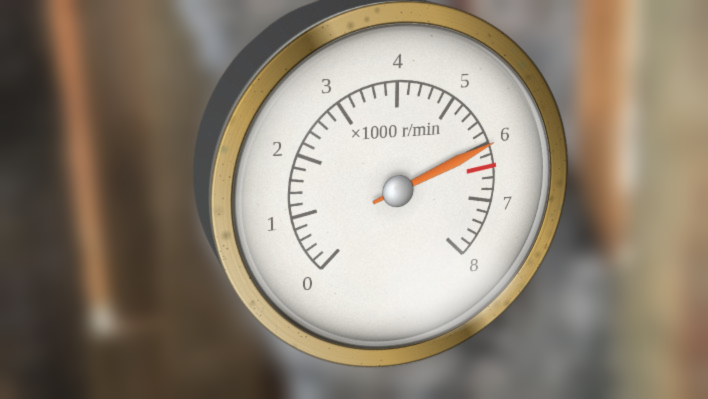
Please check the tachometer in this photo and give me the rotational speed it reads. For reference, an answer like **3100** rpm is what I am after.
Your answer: **6000** rpm
